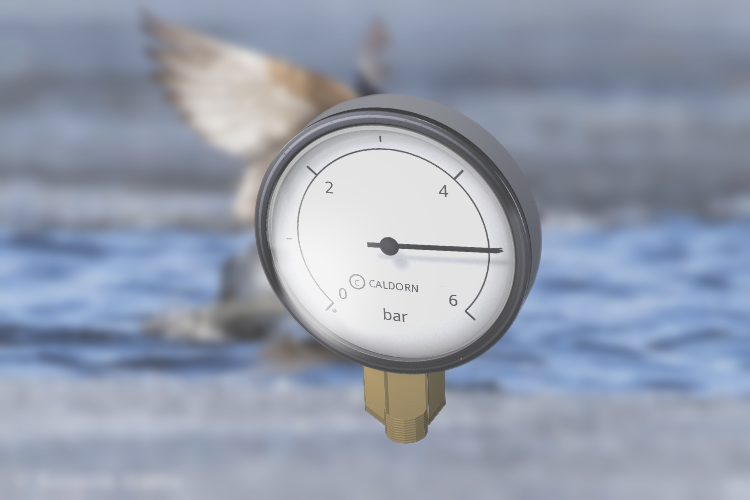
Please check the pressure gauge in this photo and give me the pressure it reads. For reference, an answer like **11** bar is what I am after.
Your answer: **5** bar
